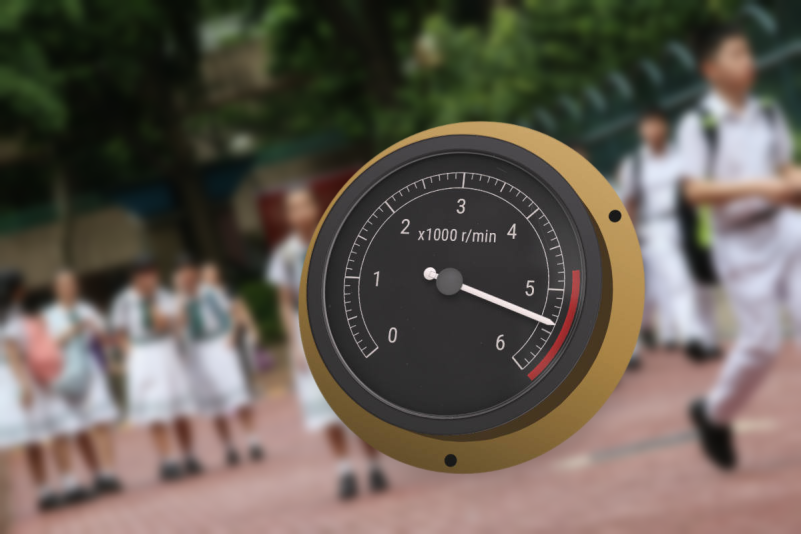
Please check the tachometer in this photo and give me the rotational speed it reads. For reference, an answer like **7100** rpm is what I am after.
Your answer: **5400** rpm
